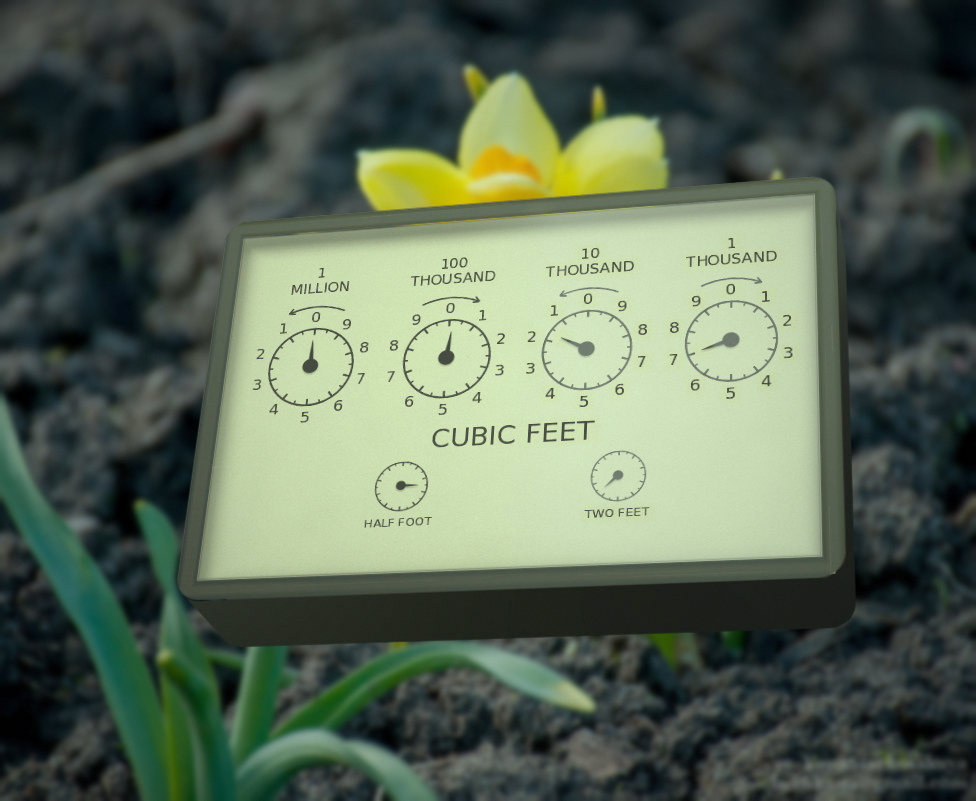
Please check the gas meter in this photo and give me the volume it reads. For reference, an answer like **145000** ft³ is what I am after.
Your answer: **1700** ft³
